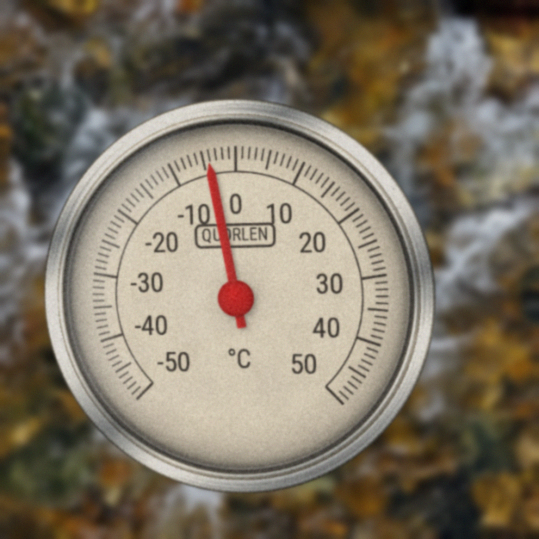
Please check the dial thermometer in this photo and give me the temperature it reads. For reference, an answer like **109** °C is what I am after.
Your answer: **-4** °C
